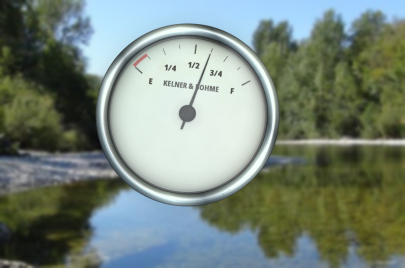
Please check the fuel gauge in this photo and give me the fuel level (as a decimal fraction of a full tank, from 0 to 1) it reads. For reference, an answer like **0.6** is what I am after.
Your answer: **0.625**
